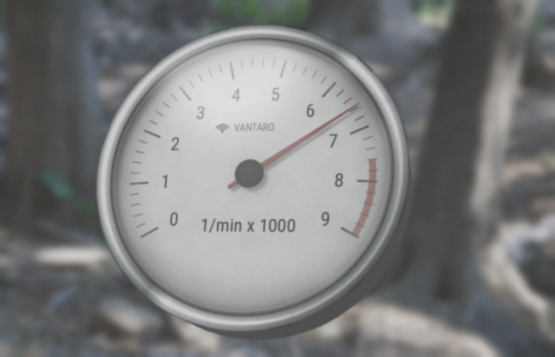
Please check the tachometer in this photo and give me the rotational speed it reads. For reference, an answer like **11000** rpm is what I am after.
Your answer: **6600** rpm
